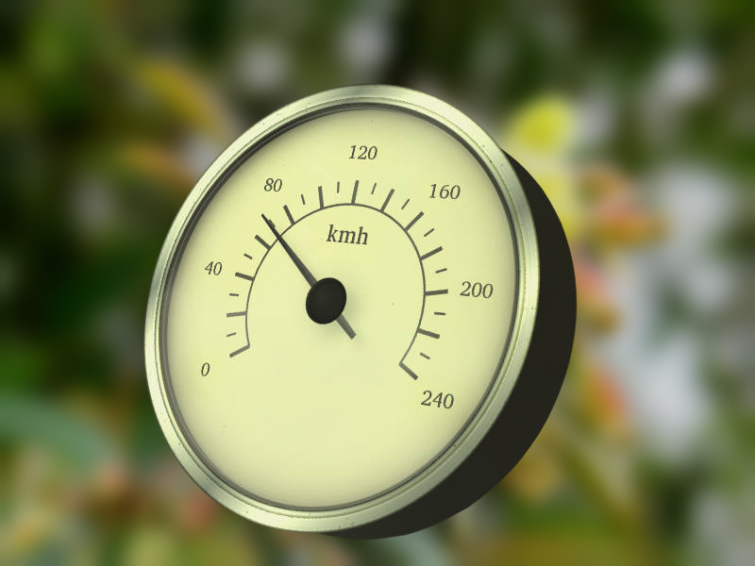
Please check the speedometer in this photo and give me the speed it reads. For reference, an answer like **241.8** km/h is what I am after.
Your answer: **70** km/h
